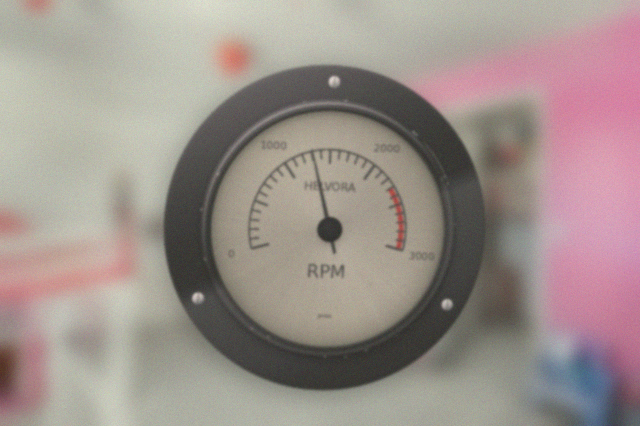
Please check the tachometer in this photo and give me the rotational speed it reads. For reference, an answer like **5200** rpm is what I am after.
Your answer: **1300** rpm
